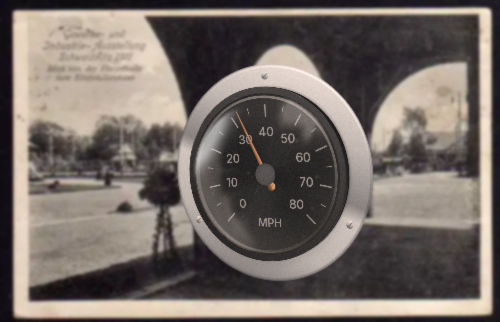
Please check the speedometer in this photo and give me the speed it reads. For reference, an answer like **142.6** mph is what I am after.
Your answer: **32.5** mph
